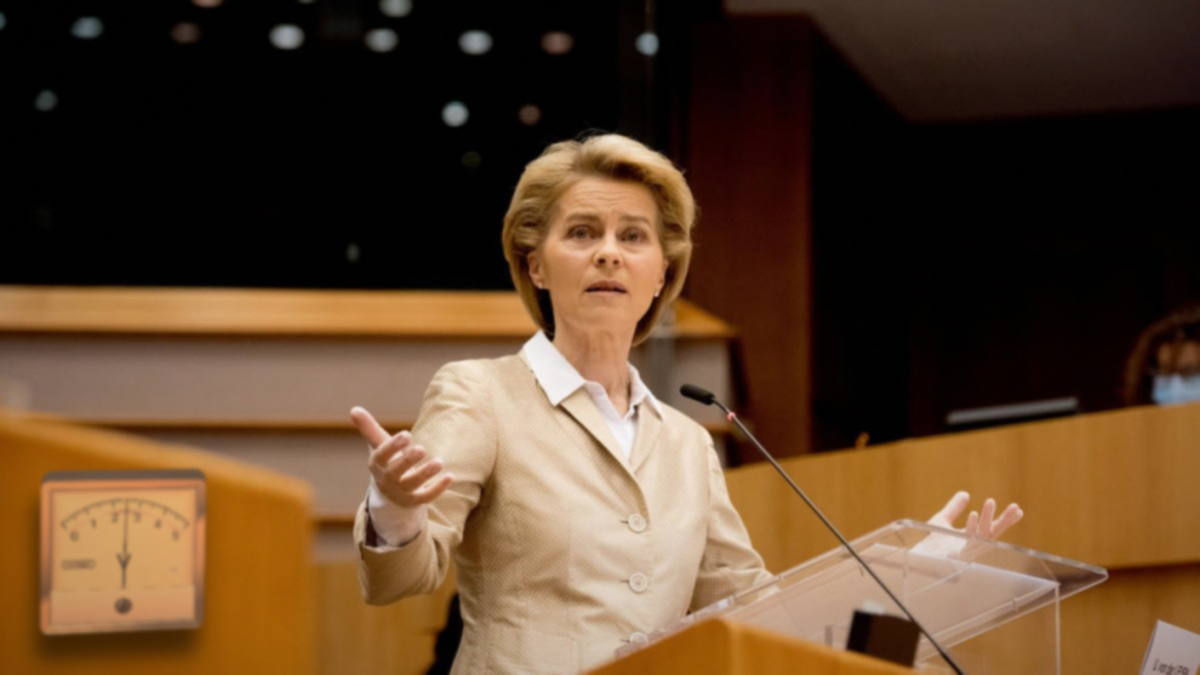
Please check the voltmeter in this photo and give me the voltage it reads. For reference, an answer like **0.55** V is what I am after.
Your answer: **2.5** V
